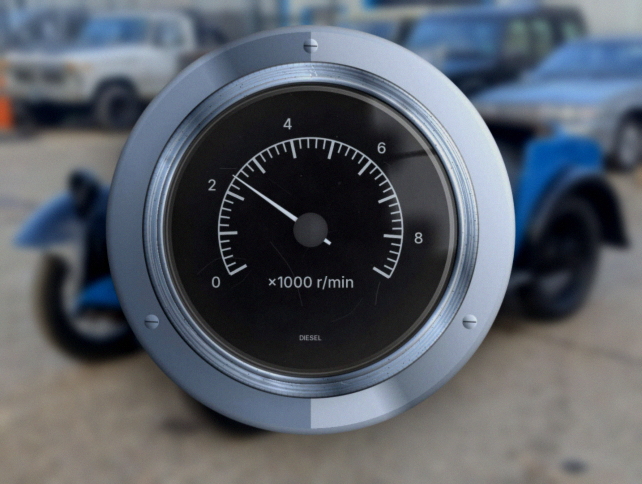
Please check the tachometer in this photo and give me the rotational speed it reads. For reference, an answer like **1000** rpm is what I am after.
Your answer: **2400** rpm
